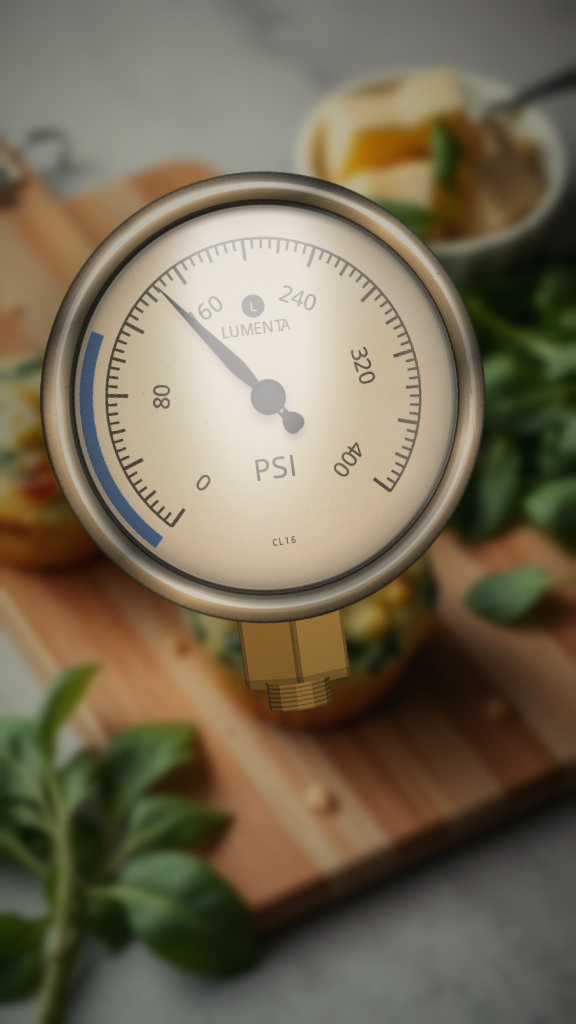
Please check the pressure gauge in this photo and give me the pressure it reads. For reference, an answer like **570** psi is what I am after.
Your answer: **145** psi
